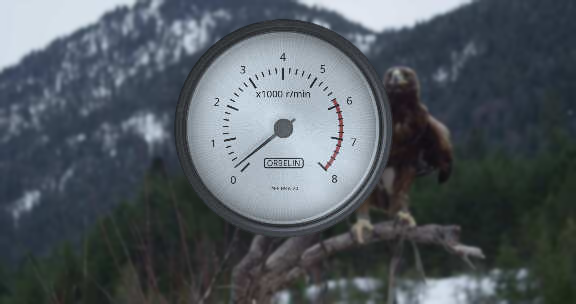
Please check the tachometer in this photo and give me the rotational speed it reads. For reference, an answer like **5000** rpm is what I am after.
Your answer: **200** rpm
